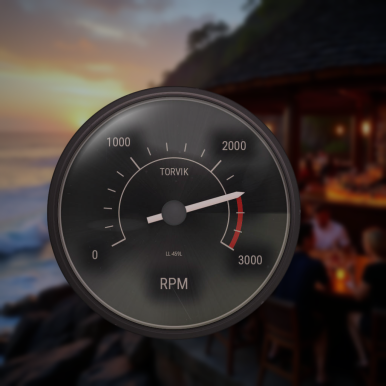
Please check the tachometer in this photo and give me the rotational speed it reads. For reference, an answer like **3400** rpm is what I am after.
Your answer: **2400** rpm
